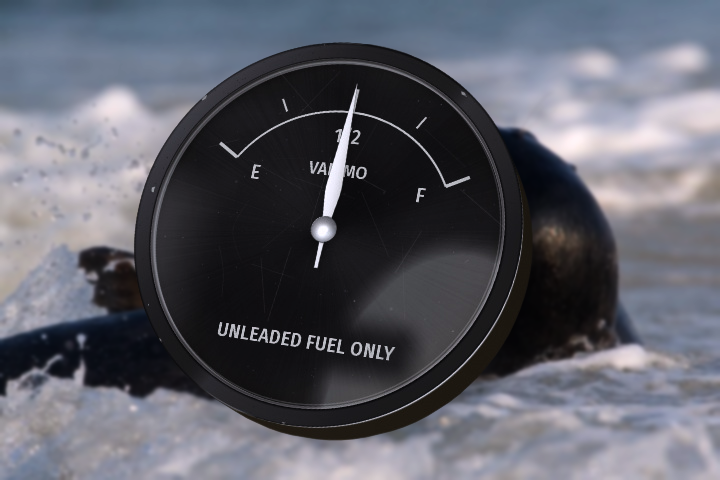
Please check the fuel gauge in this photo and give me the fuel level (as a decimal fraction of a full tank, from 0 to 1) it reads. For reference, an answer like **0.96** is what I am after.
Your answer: **0.5**
